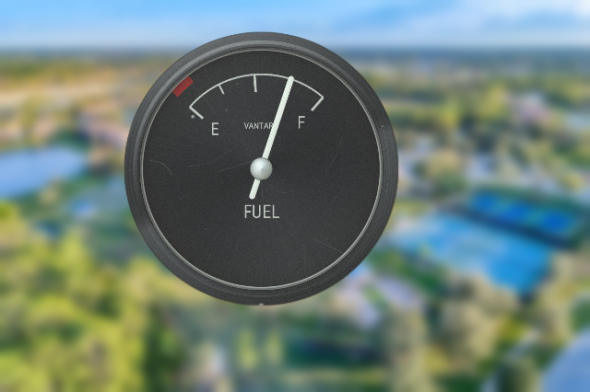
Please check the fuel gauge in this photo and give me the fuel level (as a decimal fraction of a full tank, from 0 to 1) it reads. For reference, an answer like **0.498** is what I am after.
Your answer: **0.75**
